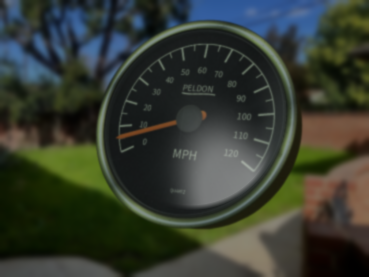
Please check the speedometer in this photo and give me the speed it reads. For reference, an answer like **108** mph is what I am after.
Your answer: **5** mph
